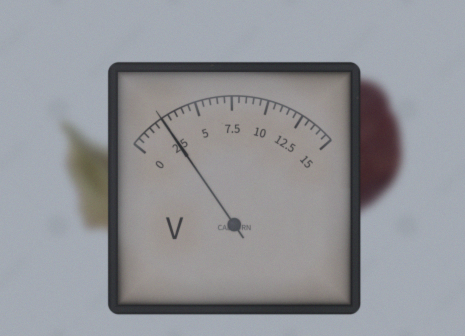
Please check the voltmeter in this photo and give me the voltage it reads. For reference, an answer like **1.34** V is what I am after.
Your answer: **2.5** V
